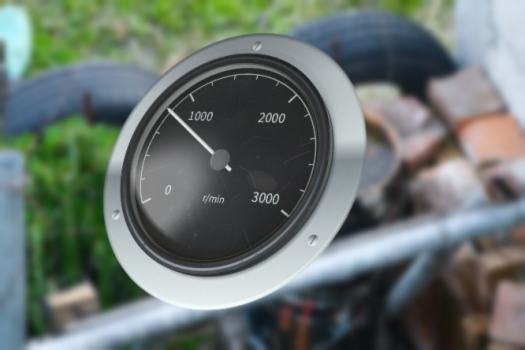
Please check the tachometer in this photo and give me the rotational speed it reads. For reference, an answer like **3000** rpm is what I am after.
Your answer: **800** rpm
